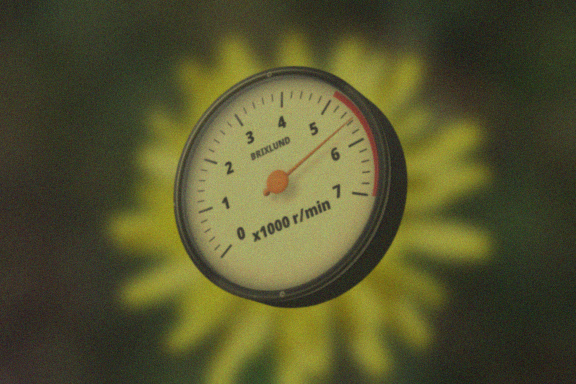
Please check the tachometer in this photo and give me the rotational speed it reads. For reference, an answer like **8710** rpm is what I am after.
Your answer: **5600** rpm
